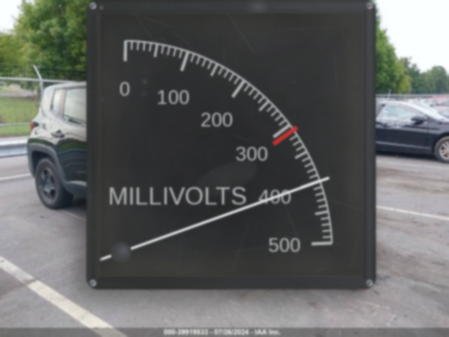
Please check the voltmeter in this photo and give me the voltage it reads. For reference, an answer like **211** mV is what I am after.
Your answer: **400** mV
